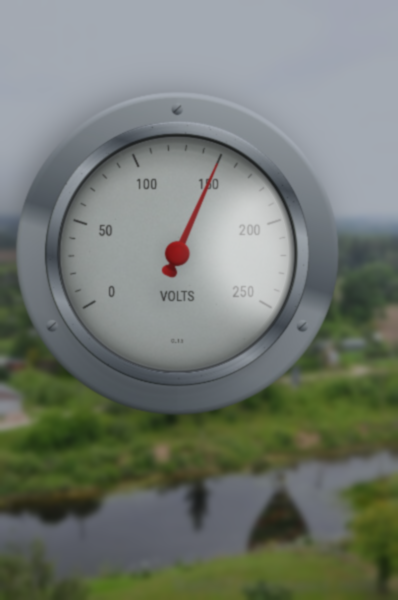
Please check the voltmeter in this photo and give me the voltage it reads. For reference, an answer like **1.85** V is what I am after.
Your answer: **150** V
